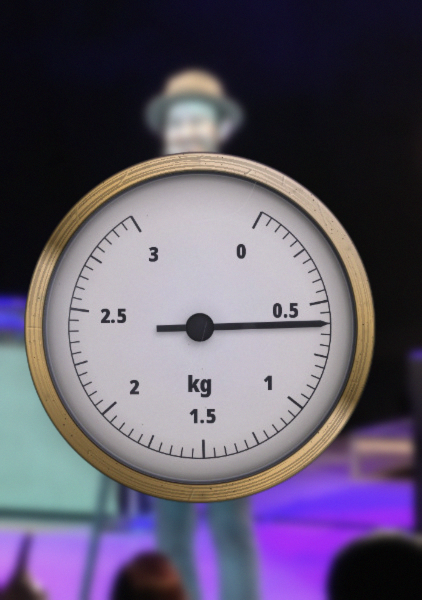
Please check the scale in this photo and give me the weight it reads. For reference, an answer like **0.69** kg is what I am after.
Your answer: **0.6** kg
